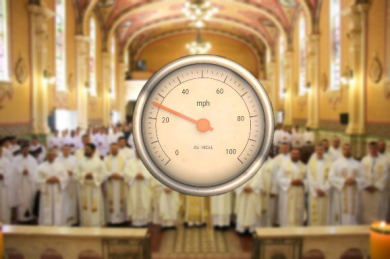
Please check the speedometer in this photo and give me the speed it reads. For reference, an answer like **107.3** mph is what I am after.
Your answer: **26** mph
